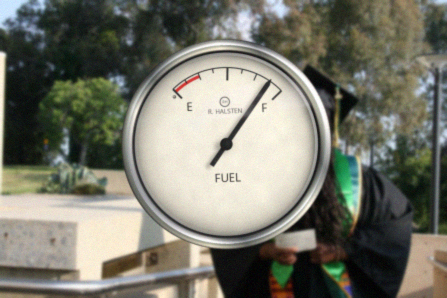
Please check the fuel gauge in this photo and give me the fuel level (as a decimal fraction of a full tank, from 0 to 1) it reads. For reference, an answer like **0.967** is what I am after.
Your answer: **0.875**
